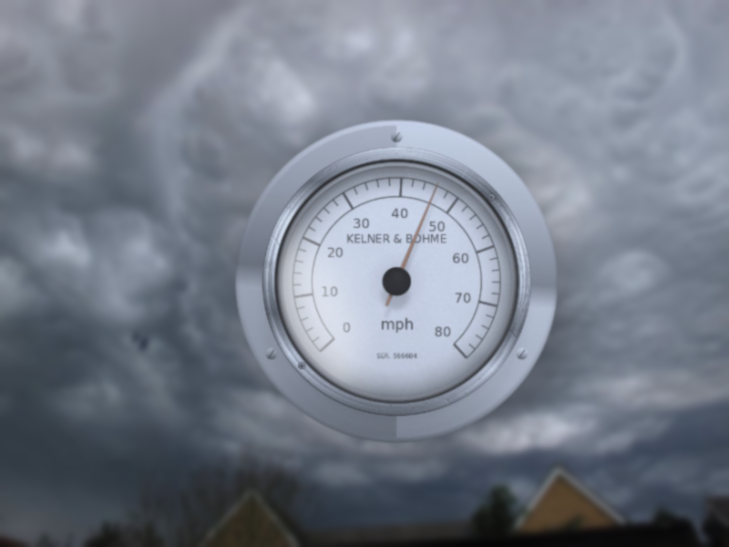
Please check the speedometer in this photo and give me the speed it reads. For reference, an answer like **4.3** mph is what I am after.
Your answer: **46** mph
